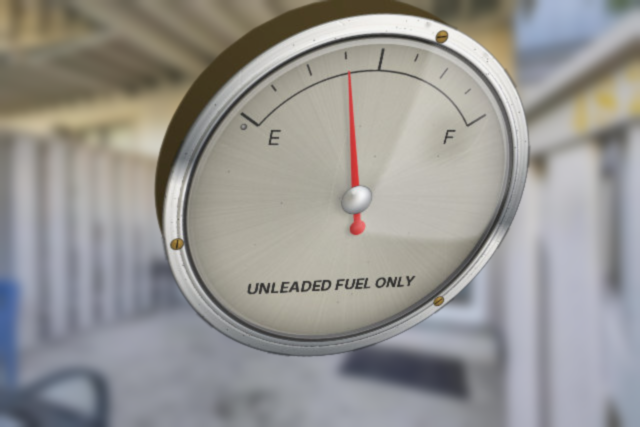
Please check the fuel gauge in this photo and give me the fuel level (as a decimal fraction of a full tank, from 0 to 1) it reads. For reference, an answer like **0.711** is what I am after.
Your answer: **0.375**
